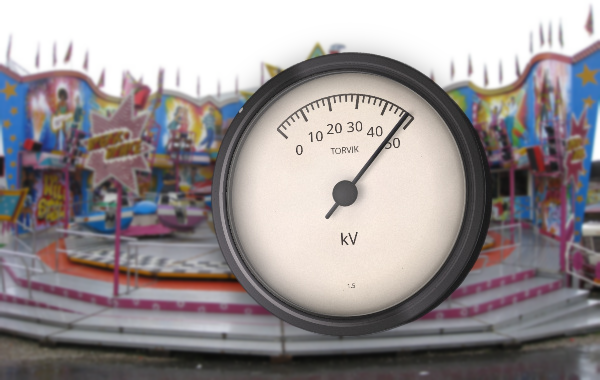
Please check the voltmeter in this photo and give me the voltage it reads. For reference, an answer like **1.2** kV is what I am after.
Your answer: **48** kV
